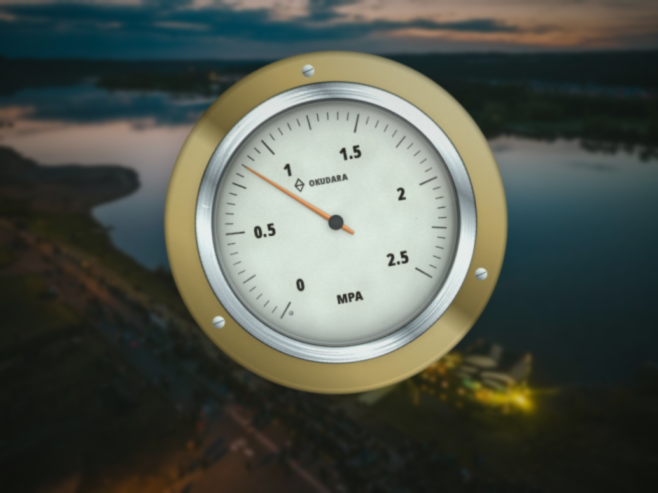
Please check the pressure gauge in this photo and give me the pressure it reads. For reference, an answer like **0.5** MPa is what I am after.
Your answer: **0.85** MPa
